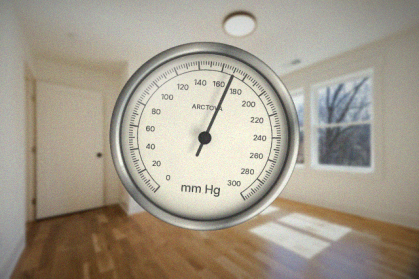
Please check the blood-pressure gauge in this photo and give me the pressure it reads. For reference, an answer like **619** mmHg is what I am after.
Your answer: **170** mmHg
